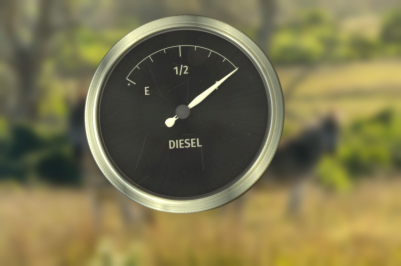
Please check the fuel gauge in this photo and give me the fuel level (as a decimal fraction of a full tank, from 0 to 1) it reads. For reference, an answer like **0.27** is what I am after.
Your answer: **1**
